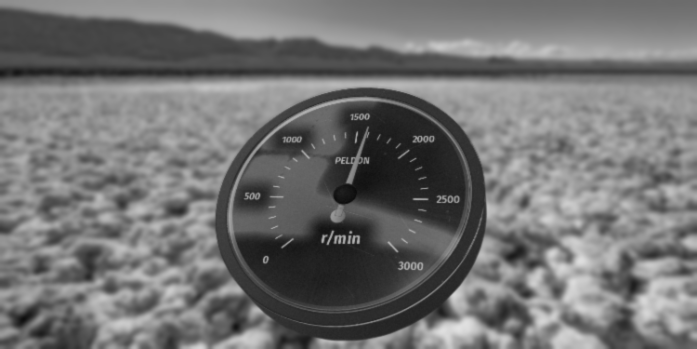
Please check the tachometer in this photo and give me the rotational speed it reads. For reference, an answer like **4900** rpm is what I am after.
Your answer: **1600** rpm
